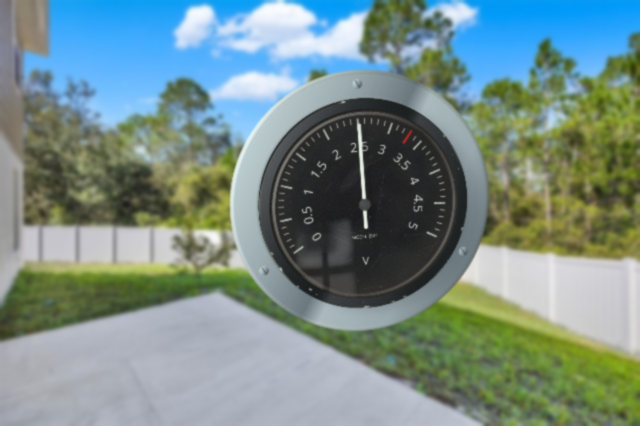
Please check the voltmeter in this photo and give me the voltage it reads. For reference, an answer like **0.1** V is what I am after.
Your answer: **2.5** V
